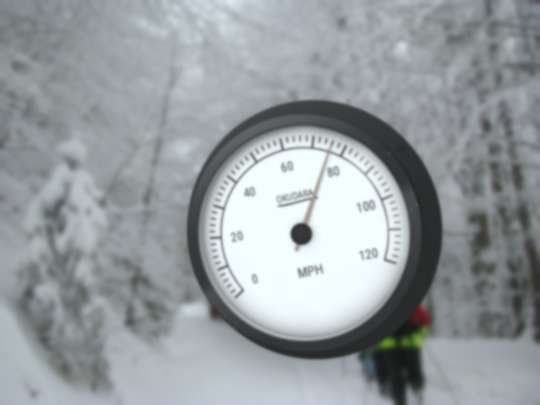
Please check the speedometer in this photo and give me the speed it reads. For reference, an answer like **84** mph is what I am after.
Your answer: **76** mph
